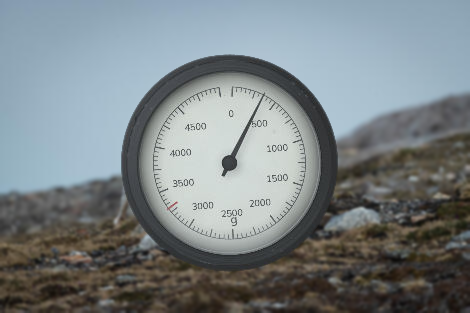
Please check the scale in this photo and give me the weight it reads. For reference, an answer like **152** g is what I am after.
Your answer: **350** g
